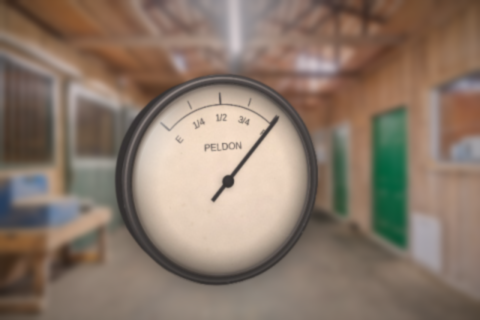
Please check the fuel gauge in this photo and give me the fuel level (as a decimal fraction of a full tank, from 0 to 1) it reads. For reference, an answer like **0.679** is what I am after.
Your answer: **1**
